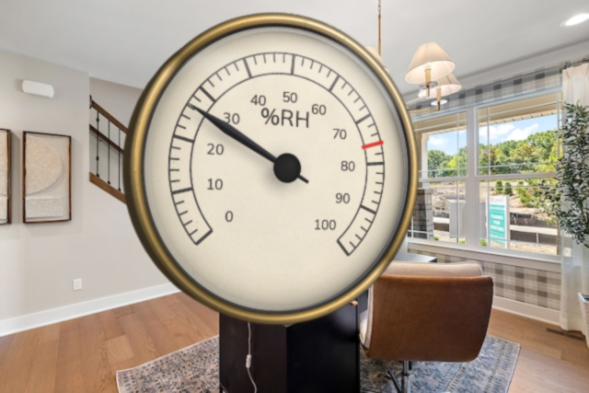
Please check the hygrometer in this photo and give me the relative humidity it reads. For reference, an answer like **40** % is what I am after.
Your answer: **26** %
